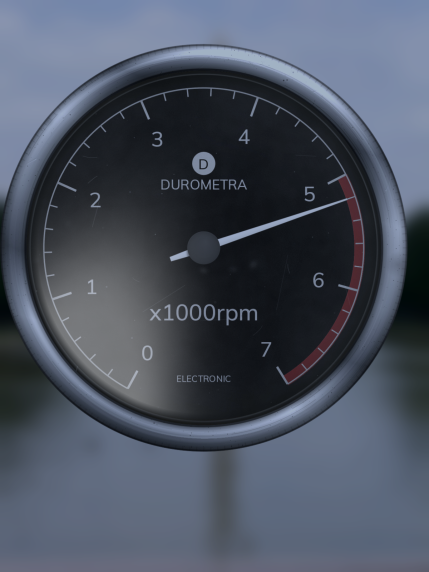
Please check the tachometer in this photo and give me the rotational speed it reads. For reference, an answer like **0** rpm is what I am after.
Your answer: **5200** rpm
